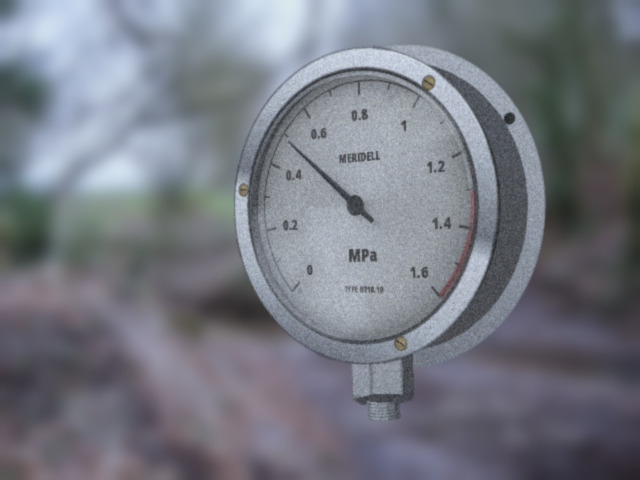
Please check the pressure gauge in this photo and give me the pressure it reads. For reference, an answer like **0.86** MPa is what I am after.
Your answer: **0.5** MPa
